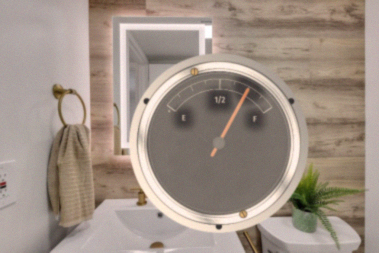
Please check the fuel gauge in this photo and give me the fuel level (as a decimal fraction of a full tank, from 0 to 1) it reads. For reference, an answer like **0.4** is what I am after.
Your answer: **0.75**
